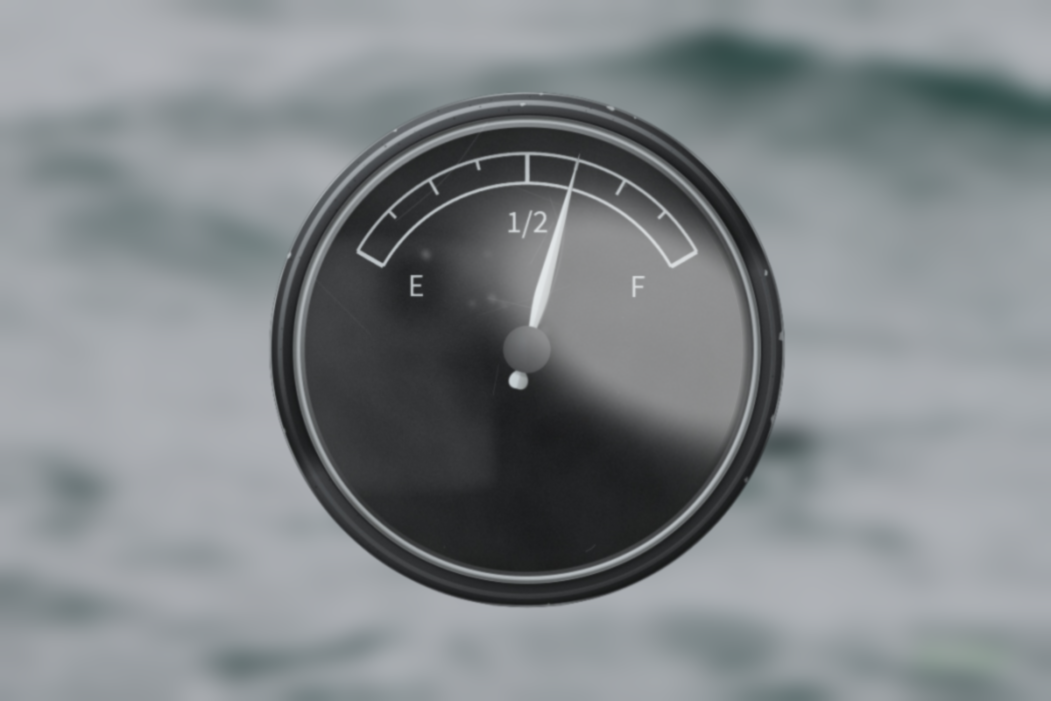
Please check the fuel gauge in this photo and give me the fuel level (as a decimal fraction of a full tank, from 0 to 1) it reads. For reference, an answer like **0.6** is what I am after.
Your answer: **0.625**
